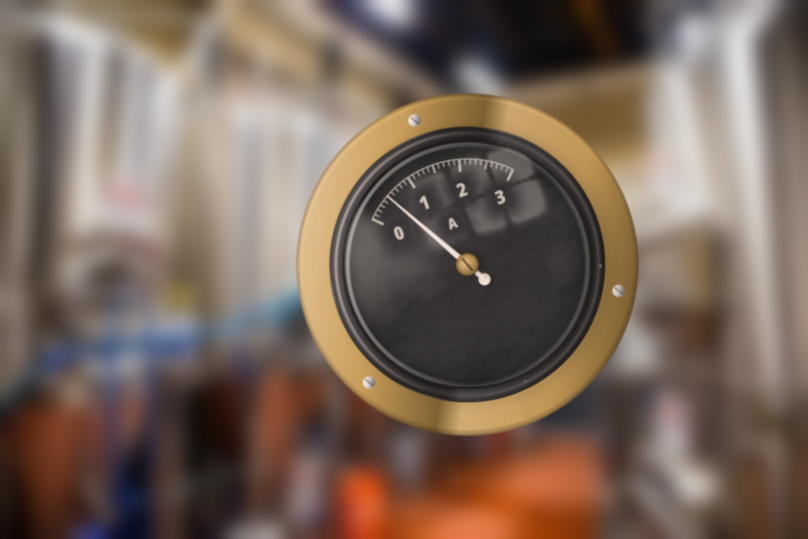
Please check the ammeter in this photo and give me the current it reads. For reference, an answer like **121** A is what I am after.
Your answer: **0.5** A
